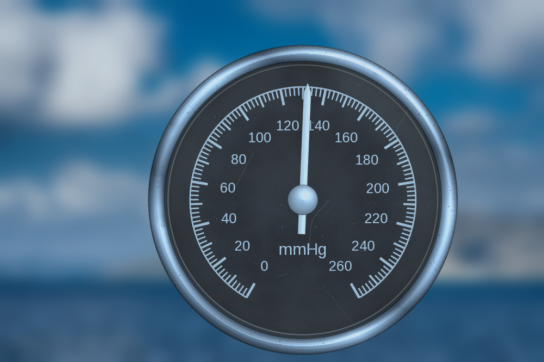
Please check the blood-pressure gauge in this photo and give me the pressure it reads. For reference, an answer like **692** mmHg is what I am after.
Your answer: **132** mmHg
